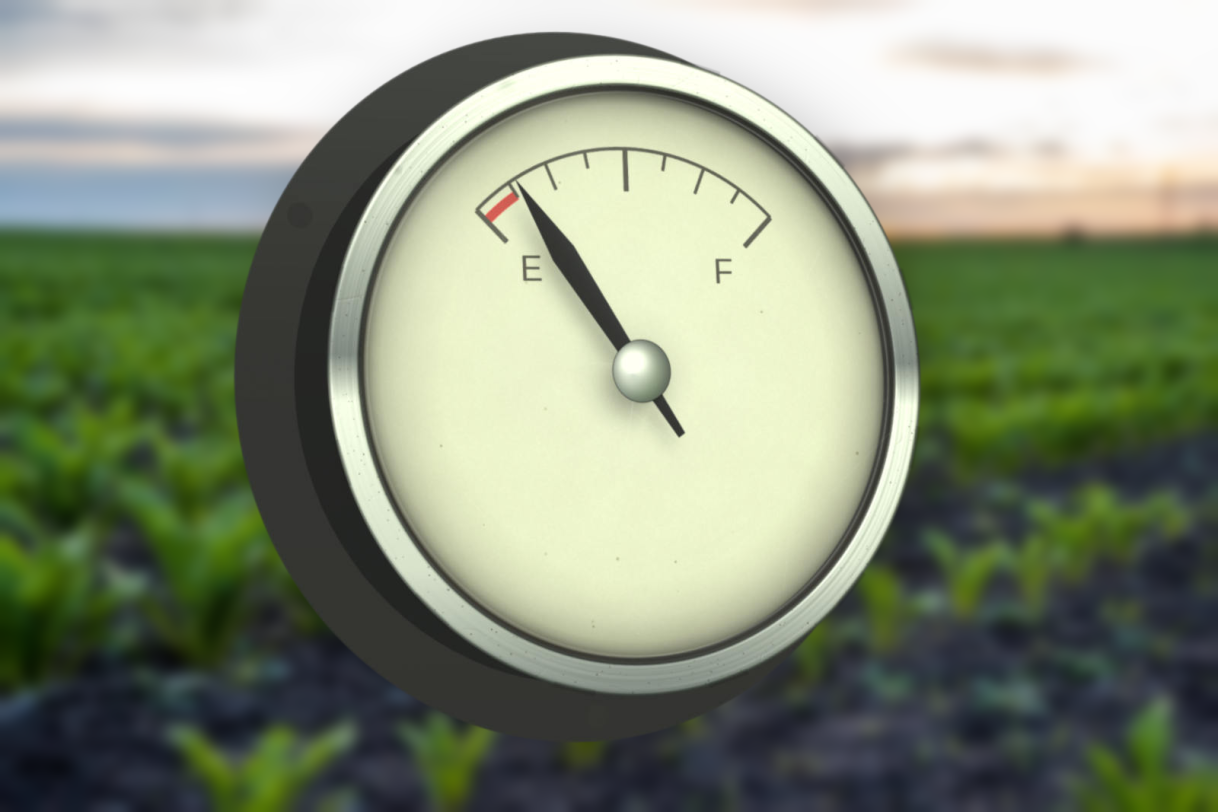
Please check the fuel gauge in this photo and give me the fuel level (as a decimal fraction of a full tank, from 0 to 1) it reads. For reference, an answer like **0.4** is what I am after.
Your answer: **0.125**
